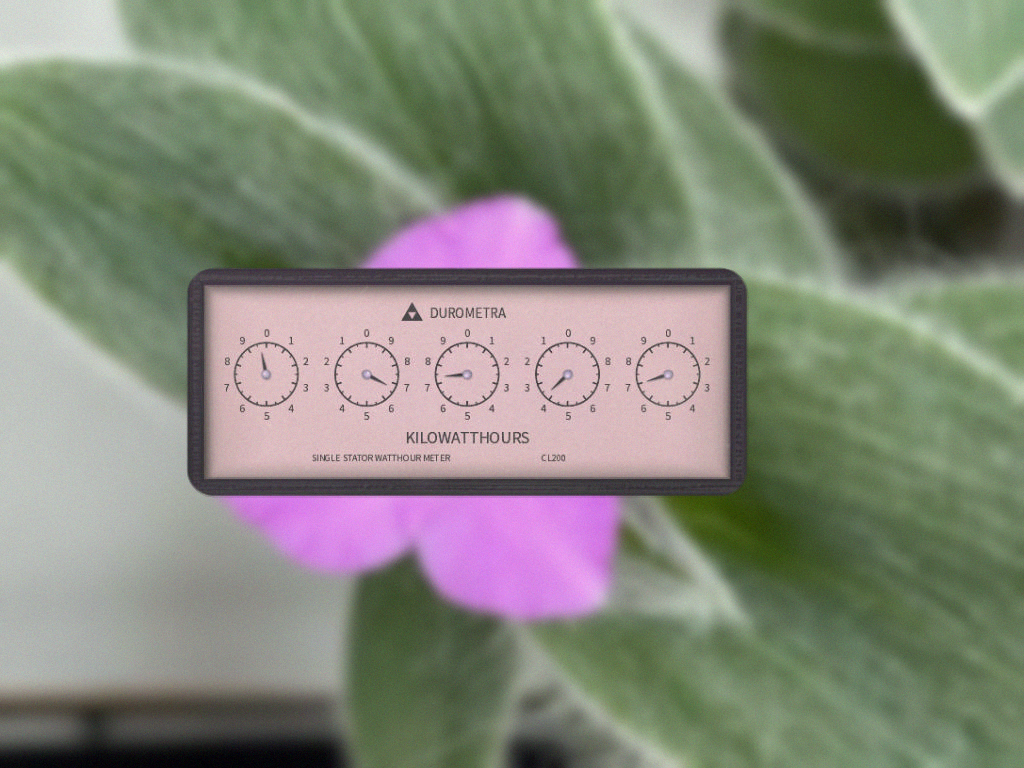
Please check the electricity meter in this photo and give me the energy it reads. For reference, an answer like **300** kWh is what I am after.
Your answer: **96737** kWh
